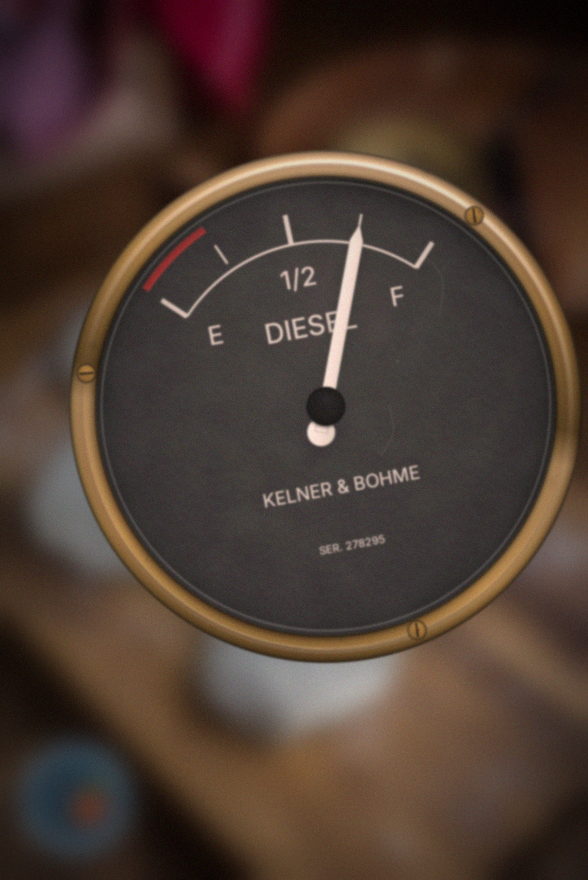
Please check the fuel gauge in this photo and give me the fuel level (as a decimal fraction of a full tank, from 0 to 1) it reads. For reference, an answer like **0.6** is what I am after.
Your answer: **0.75**
